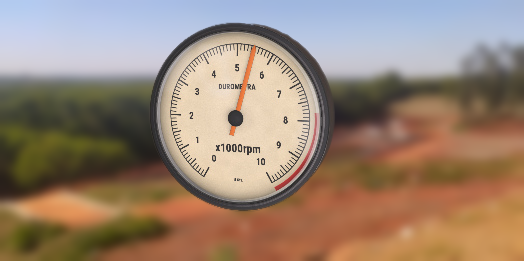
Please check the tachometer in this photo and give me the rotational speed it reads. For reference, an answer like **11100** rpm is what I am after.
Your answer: **5500** rpm
